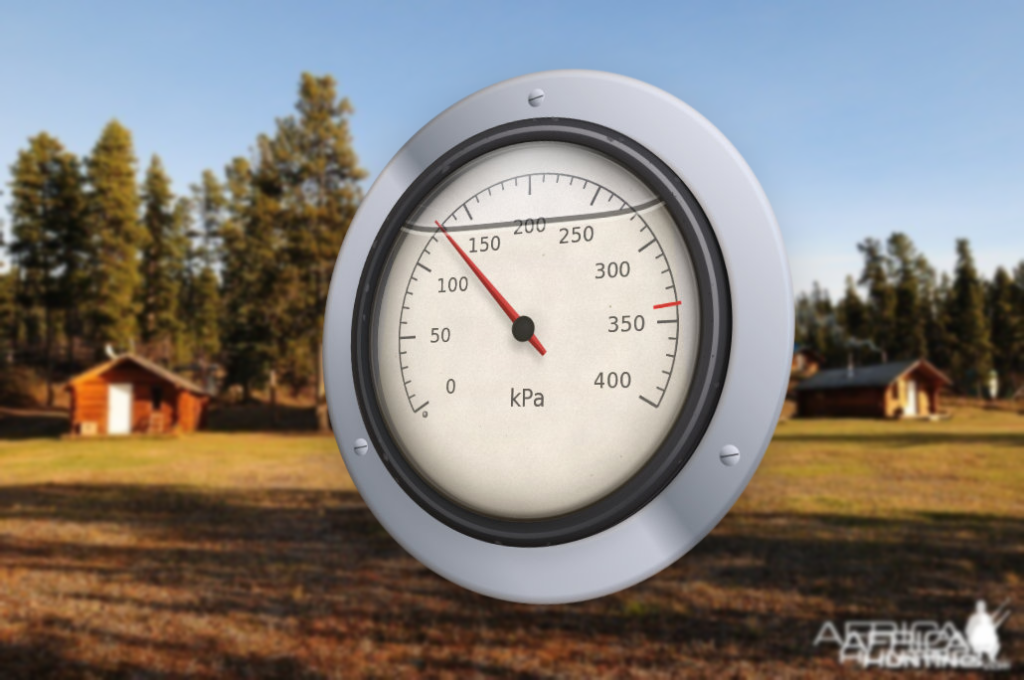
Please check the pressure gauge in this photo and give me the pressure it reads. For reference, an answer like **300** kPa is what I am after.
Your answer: **130** kPa
